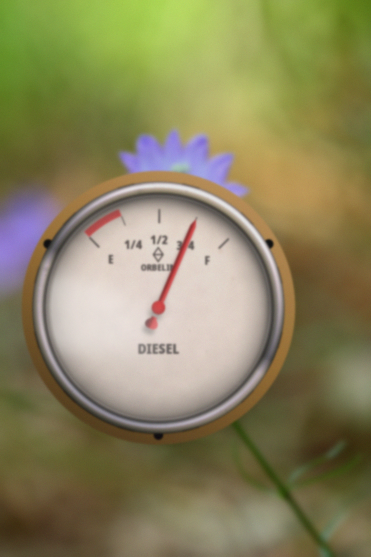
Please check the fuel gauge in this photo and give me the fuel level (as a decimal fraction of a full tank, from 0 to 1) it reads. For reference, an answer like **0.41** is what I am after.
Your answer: **0.75**
